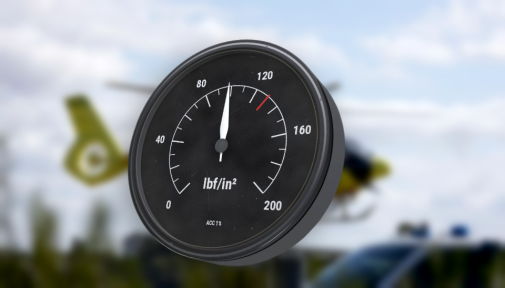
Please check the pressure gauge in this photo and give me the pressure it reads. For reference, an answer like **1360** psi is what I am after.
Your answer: **100** psi
